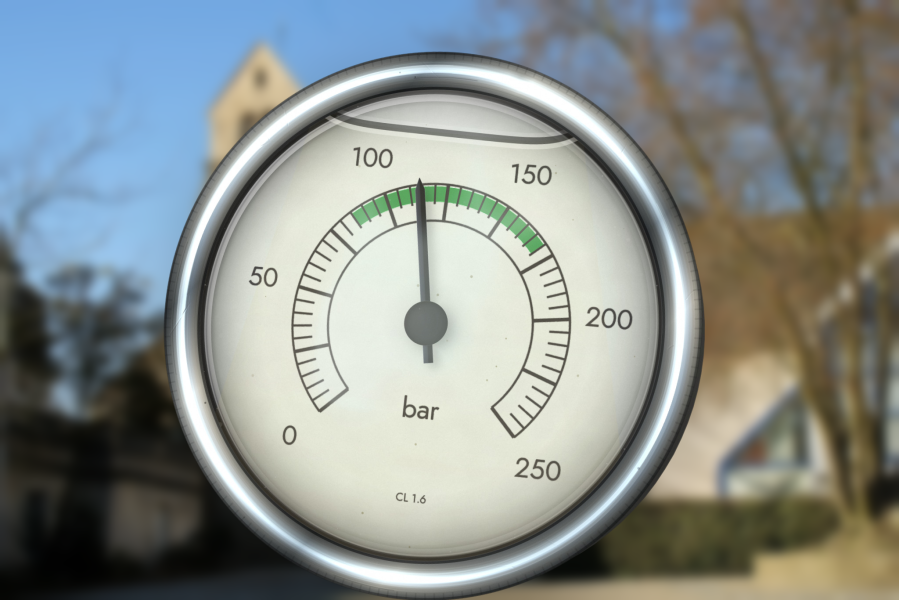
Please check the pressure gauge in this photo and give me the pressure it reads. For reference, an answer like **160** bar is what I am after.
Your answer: **115** bar
